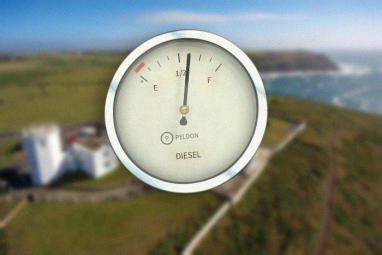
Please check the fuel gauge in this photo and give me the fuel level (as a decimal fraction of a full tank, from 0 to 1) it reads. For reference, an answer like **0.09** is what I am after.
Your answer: **0.625**
